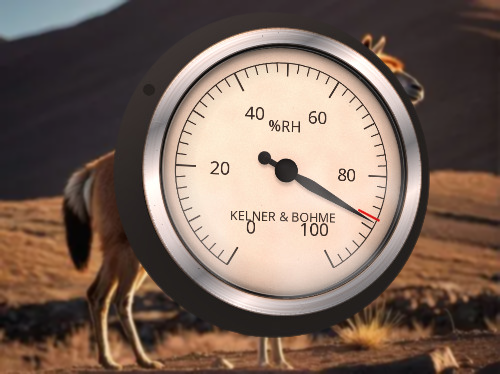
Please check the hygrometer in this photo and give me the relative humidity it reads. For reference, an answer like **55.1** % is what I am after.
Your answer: **89** %
